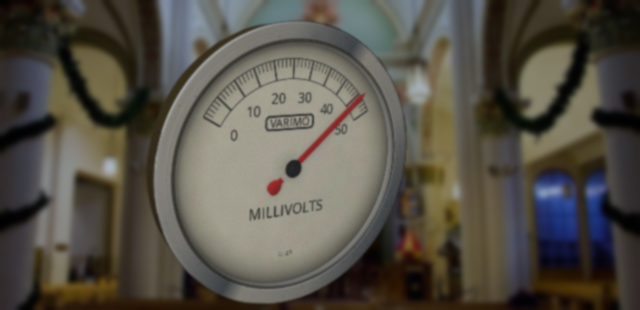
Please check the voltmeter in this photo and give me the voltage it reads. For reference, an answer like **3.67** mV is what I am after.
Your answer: **45** mV
